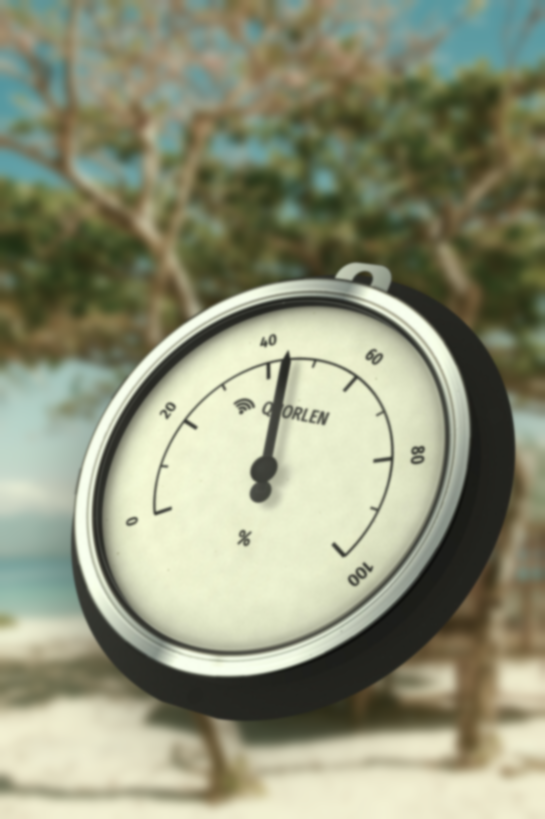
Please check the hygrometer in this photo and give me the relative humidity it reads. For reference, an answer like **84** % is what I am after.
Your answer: **45** %
